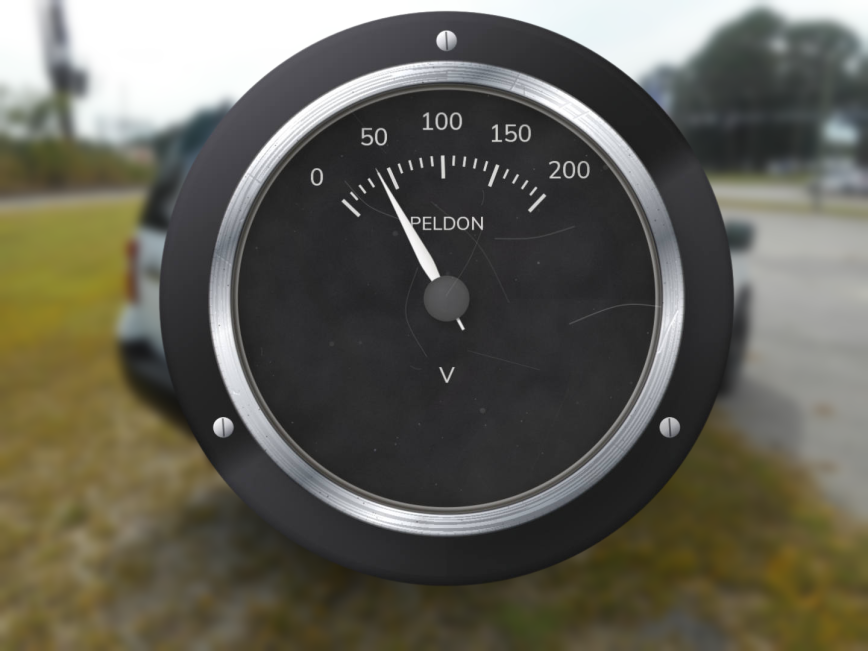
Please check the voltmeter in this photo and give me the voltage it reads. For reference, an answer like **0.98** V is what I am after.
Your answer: **40** V
